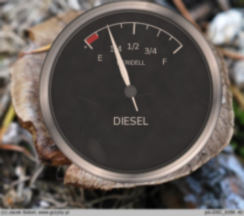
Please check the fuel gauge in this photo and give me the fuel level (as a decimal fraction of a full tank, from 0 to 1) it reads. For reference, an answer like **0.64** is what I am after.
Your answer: **0.25**
